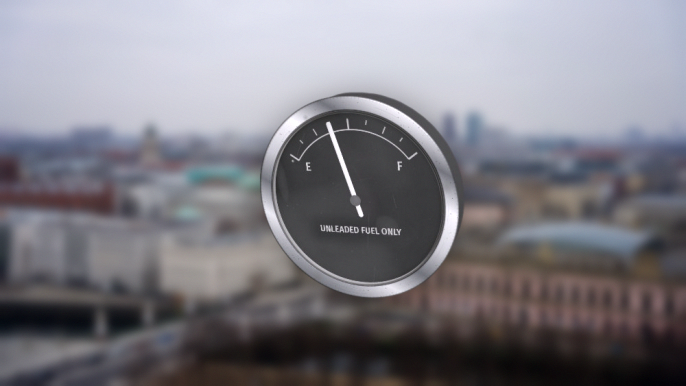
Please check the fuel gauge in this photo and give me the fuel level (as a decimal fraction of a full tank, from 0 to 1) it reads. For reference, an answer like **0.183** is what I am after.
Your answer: **0.375**
